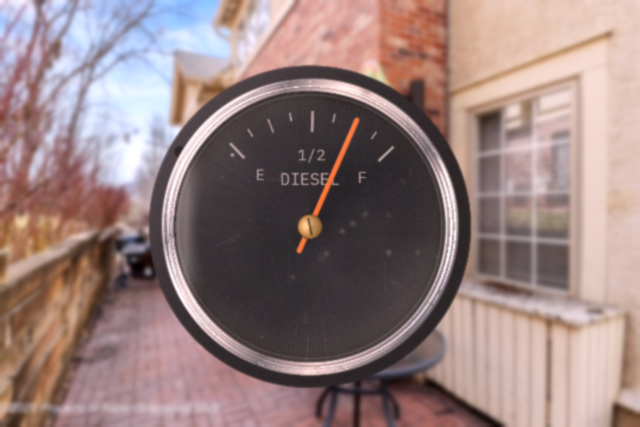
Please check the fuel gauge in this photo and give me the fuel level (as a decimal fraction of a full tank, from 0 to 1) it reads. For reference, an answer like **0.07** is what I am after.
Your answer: **0.75**
